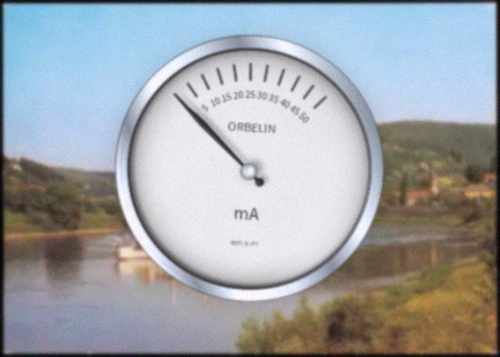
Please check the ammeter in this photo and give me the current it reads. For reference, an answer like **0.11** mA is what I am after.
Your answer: **0** mA
